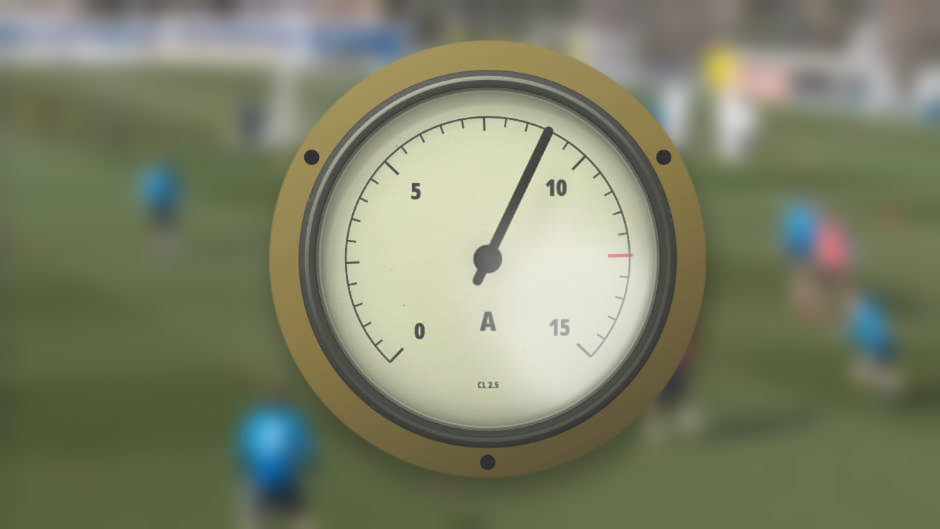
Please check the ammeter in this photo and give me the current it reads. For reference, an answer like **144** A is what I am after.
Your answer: **9** A
